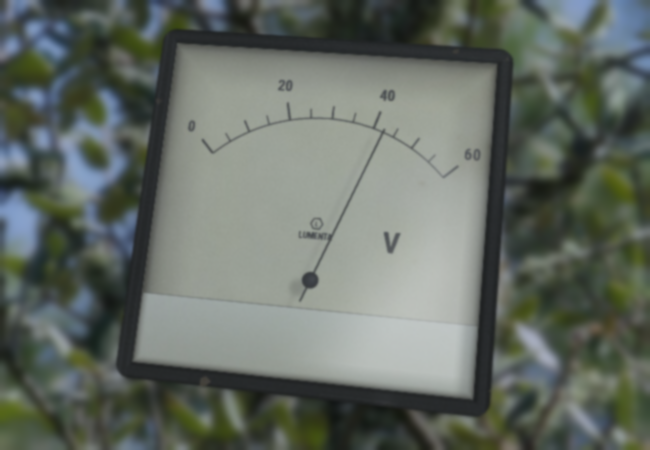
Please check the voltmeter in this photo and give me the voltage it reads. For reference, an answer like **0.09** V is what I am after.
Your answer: **42.5** V
